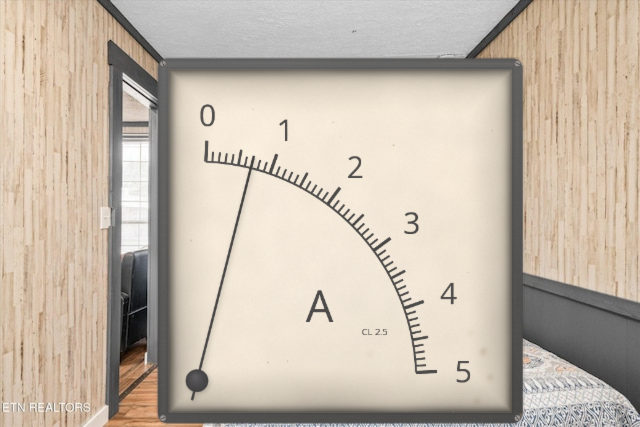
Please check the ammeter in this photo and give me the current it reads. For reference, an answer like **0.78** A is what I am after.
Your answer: **0.7** A
